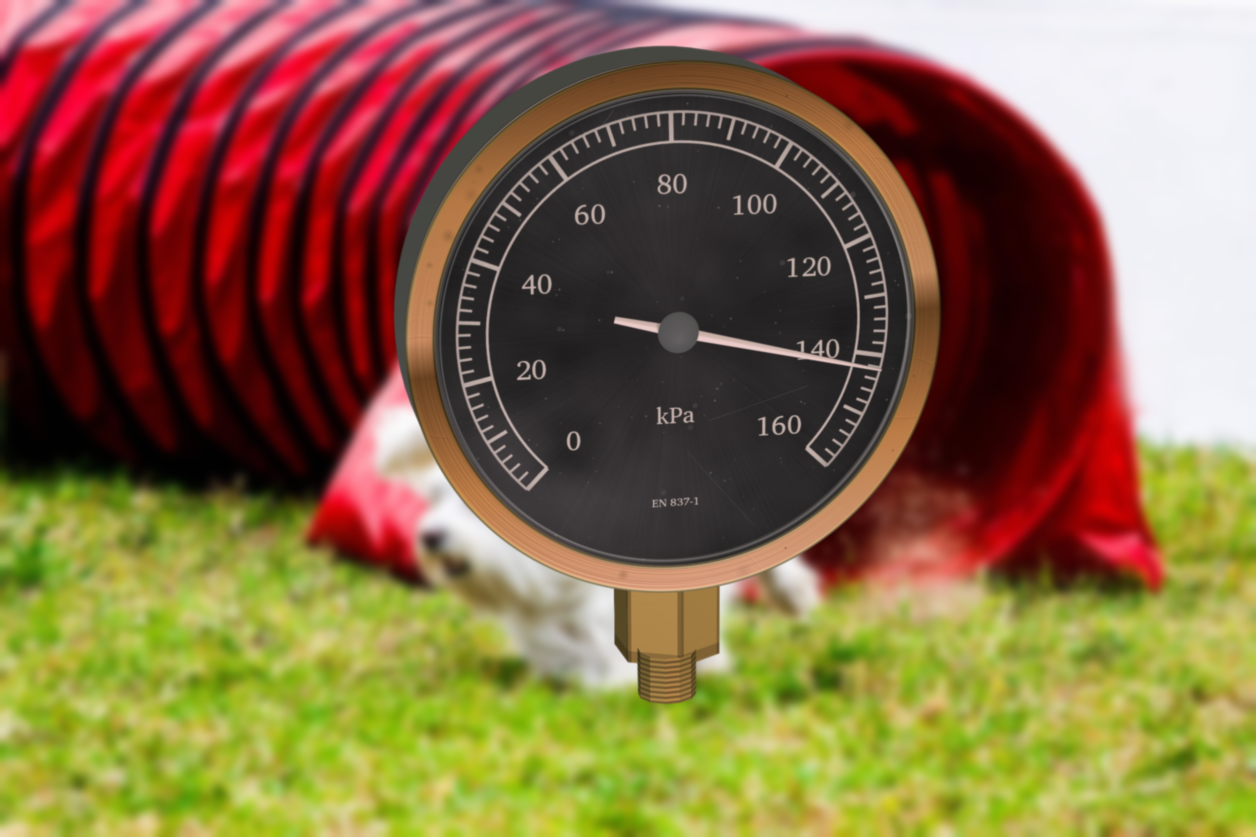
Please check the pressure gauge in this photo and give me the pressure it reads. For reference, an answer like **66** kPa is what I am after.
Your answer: **142** kPa
